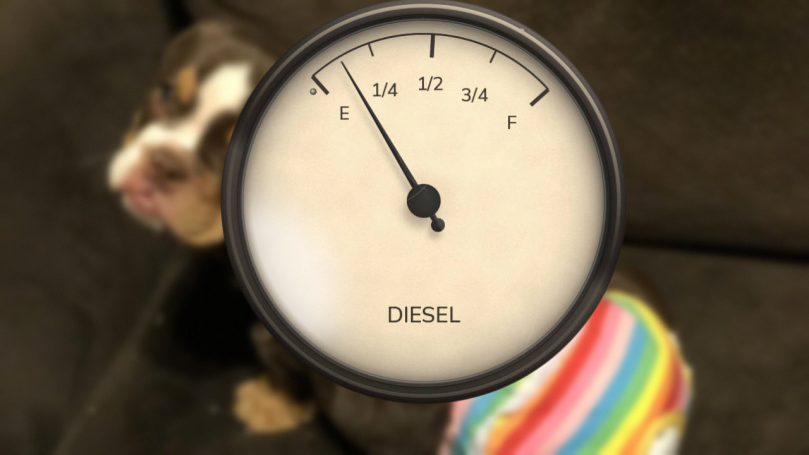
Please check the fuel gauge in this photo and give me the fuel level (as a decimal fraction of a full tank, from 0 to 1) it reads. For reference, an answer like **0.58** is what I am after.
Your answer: **0.125**
